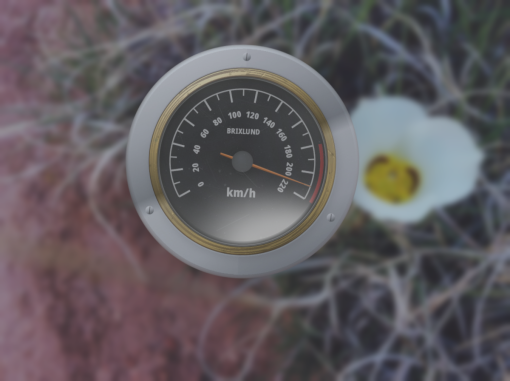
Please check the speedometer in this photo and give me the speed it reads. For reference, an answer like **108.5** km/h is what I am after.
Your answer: **210** km/h
